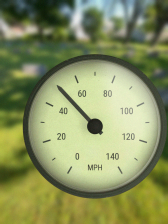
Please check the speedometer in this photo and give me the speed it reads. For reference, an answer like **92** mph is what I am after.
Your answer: **50** mph
